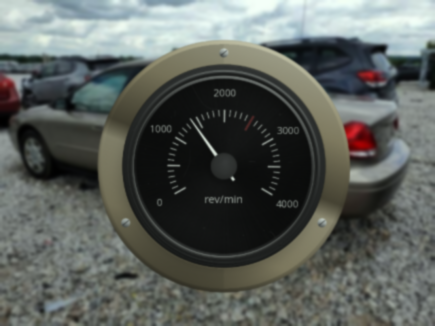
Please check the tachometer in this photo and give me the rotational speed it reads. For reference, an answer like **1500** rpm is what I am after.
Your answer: **1400** rpm
